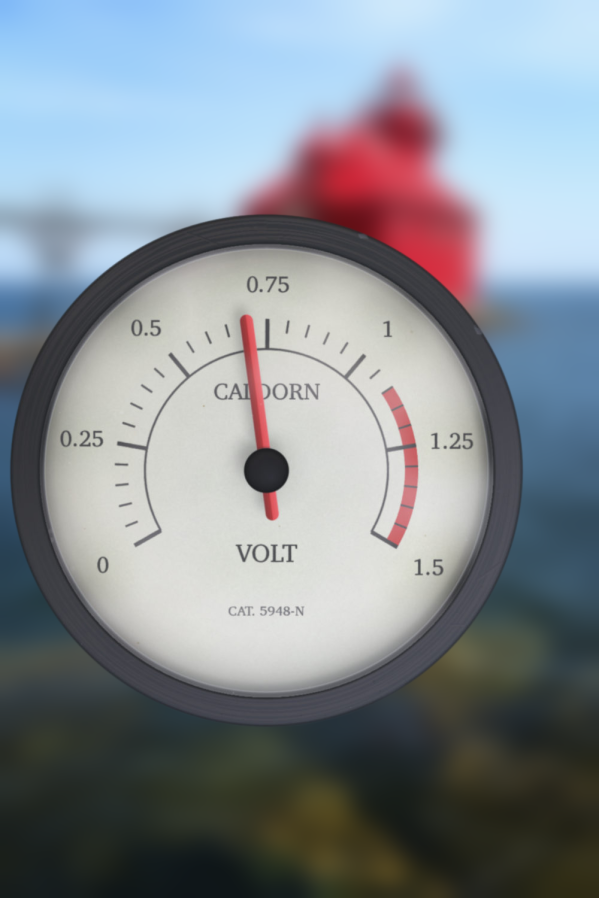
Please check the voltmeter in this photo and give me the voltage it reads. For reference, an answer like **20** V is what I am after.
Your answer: **0.7** V
